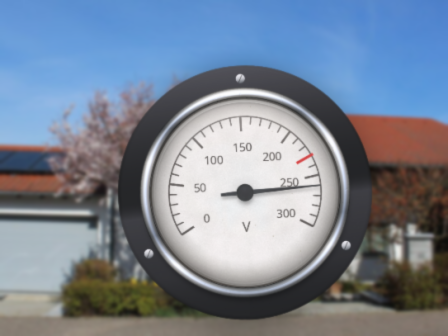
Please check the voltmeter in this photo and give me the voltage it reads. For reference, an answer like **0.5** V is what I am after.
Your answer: **260** V
